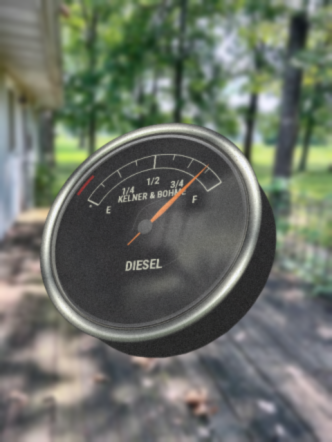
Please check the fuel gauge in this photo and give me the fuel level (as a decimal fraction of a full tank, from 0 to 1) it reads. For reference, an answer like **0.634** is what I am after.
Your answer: **0.875**
